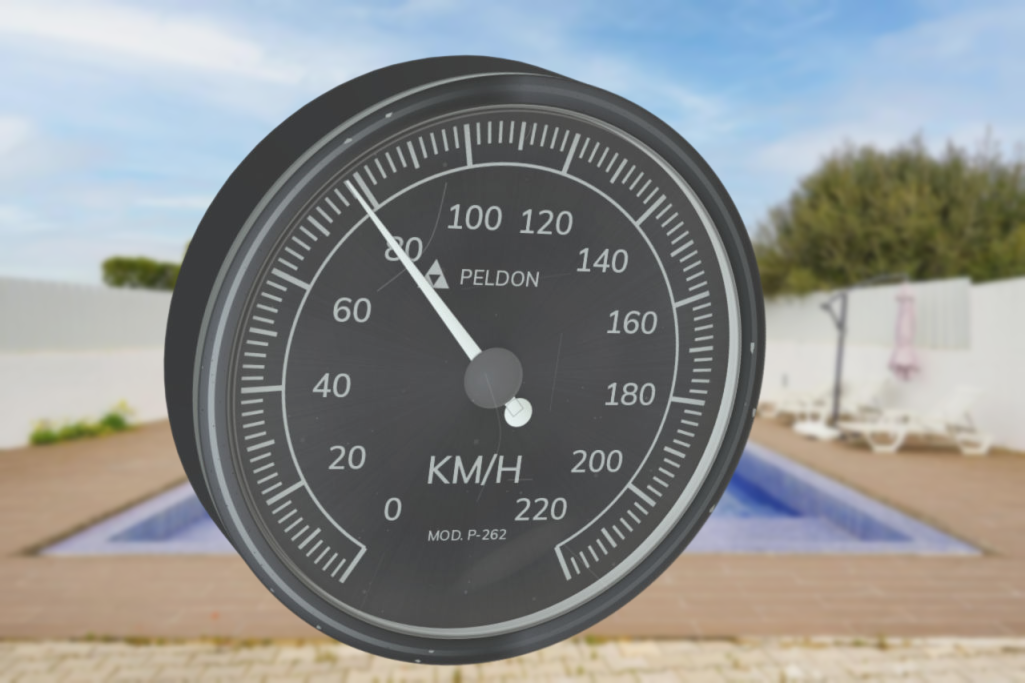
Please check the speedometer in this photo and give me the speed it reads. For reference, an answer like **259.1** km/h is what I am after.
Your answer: **78** km/h
